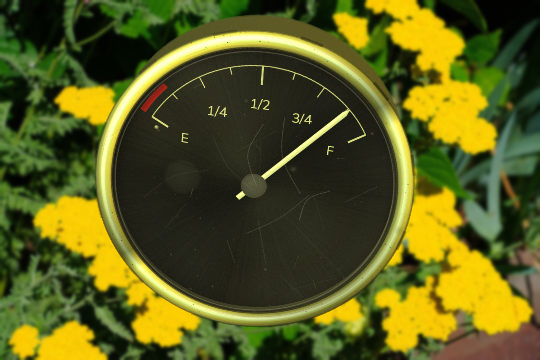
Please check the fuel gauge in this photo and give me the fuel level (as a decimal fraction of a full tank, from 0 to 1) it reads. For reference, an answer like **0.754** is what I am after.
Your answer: **0.875**
